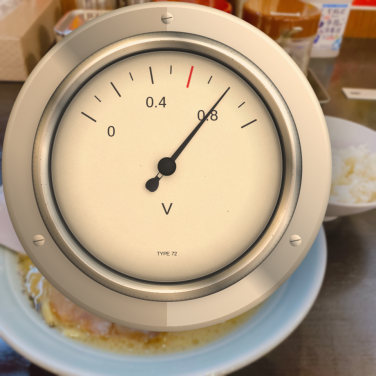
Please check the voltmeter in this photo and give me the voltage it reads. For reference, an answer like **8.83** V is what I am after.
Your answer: **0.8** V
